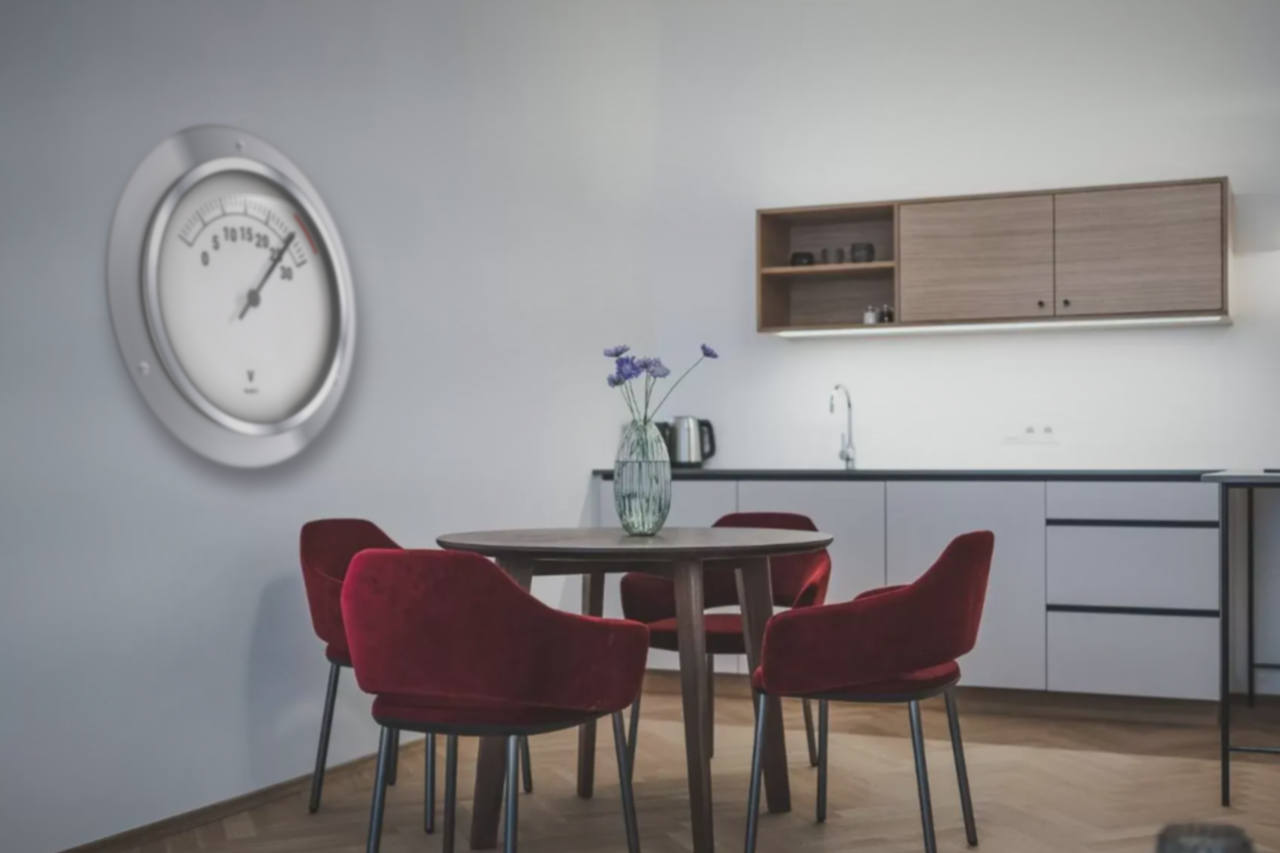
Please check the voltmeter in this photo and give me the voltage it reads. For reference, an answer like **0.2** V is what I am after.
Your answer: **25** V
